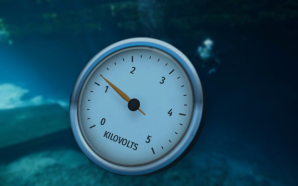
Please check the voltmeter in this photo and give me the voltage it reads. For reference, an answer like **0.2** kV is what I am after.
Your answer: **1.2** kV
